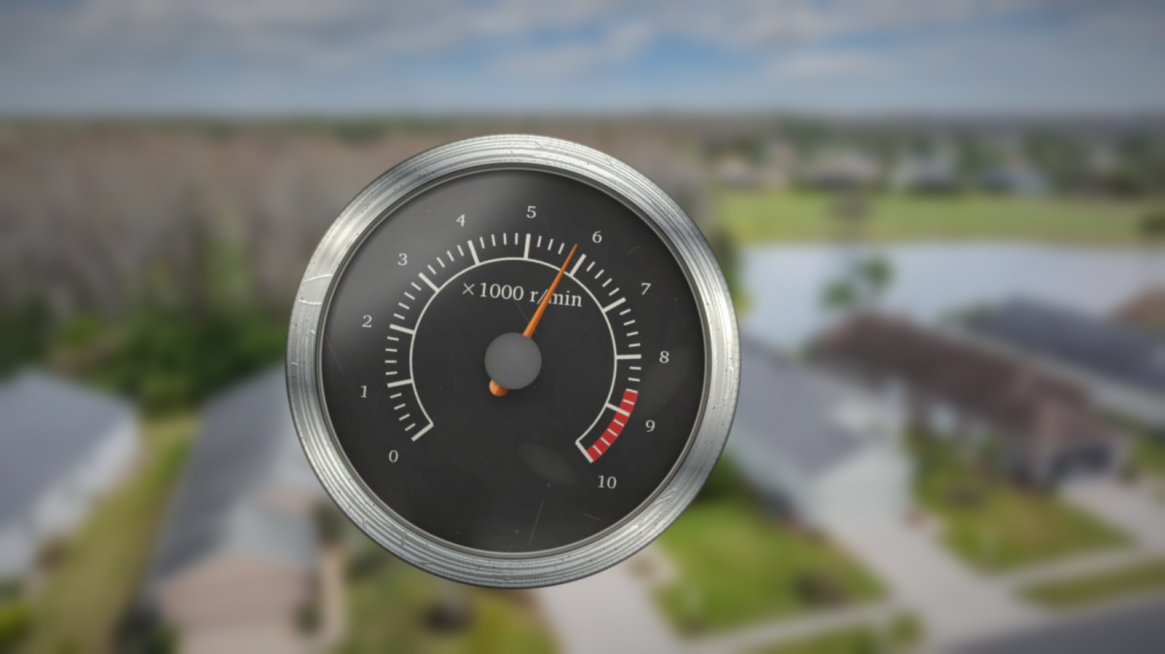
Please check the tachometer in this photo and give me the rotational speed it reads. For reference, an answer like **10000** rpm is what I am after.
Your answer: **5800** rpm
